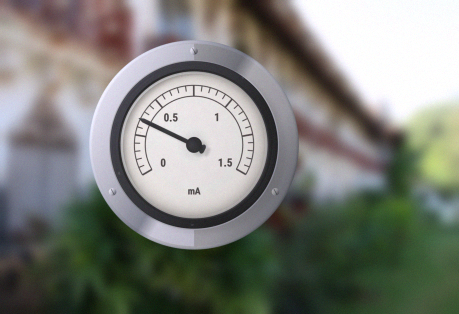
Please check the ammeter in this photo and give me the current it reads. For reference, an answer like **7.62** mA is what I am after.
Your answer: **0.35** mA
